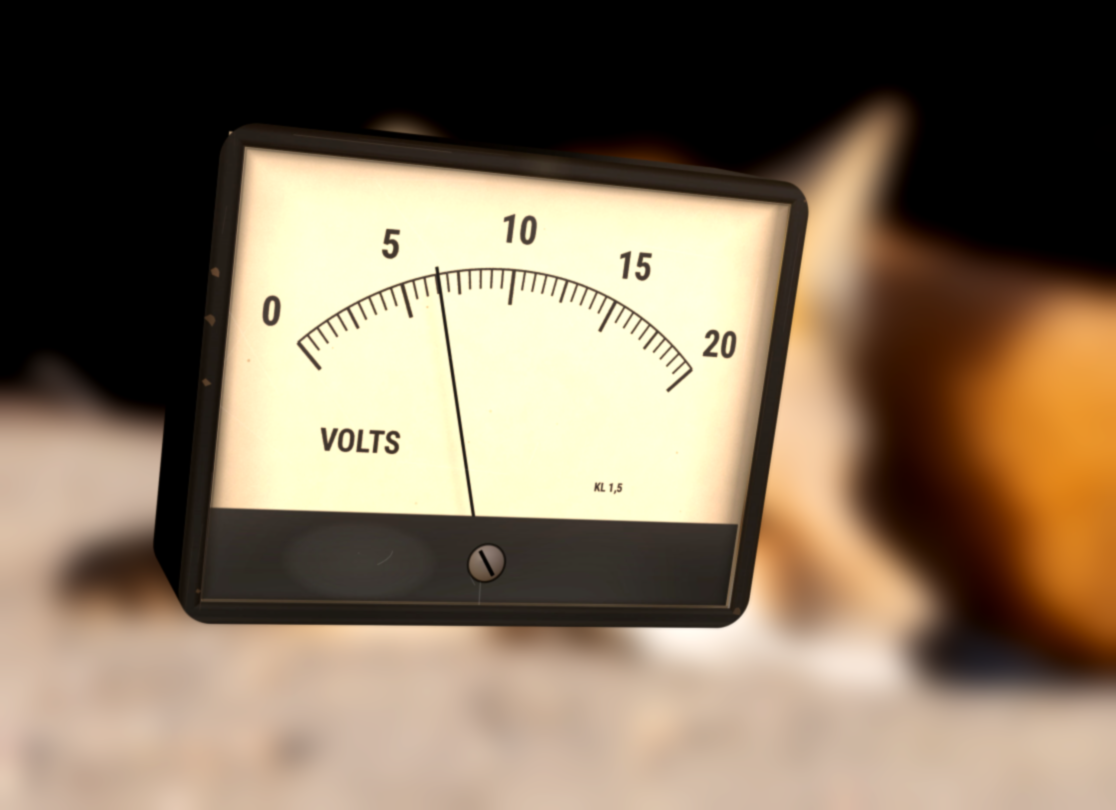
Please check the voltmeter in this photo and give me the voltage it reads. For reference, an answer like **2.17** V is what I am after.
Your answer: **6.5** V
